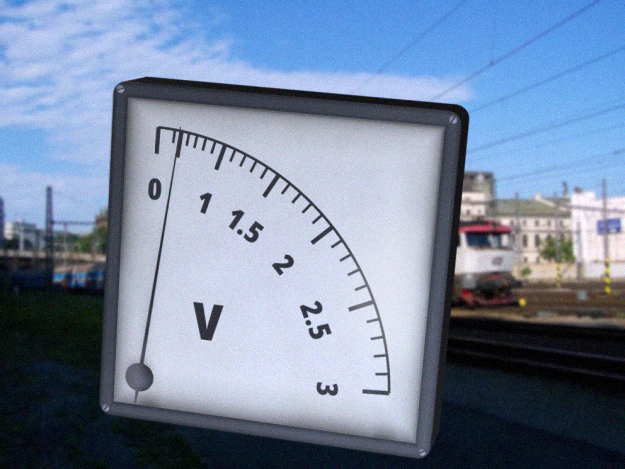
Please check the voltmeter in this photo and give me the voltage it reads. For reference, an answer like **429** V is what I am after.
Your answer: **0.5** V
